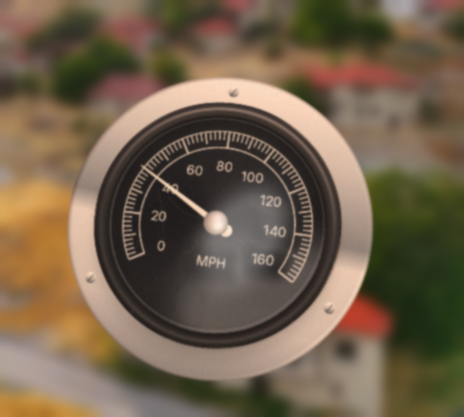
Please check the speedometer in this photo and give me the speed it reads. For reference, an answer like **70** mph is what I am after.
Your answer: **40** mph
